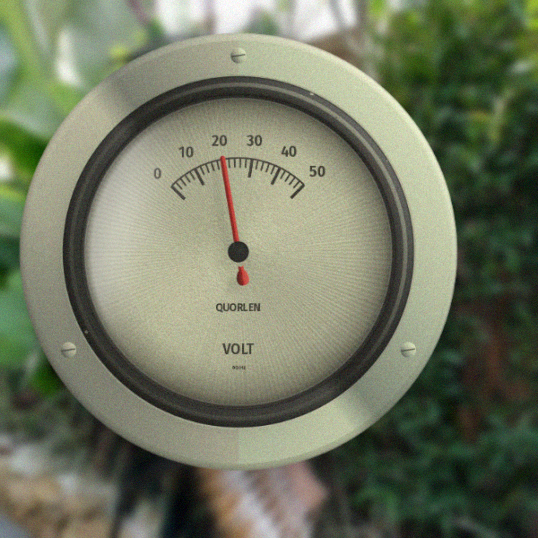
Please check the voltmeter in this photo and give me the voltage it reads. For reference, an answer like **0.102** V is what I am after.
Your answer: **20** V
